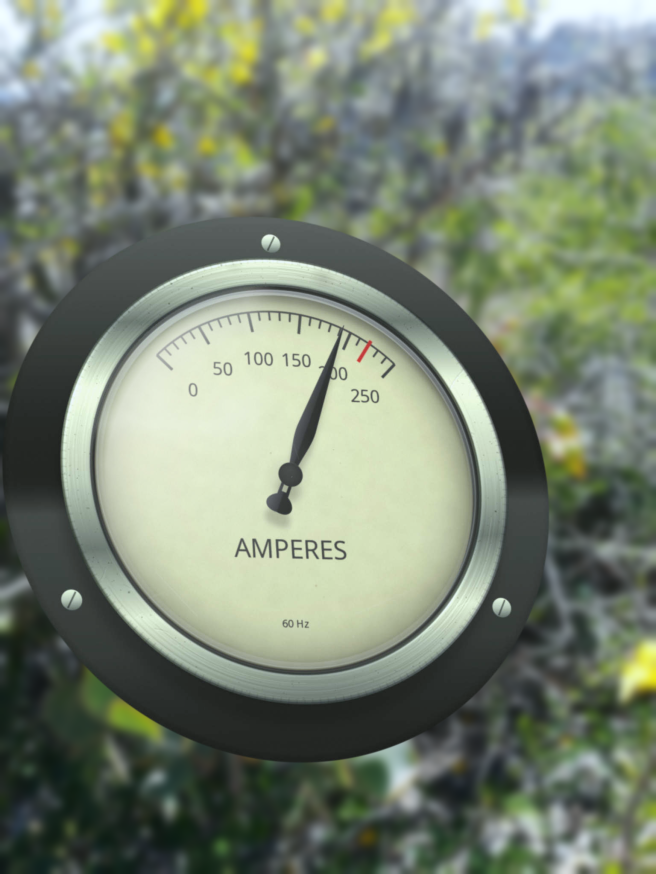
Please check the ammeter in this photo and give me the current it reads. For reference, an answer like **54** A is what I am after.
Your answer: **190** A
